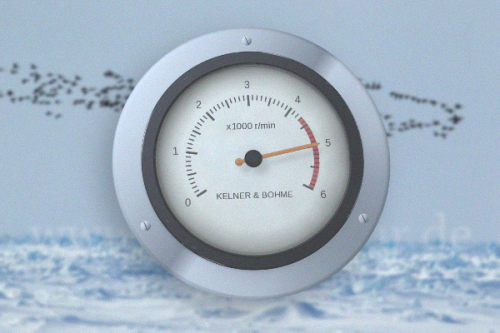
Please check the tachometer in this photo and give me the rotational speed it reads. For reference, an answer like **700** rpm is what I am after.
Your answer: **5000** rpm
